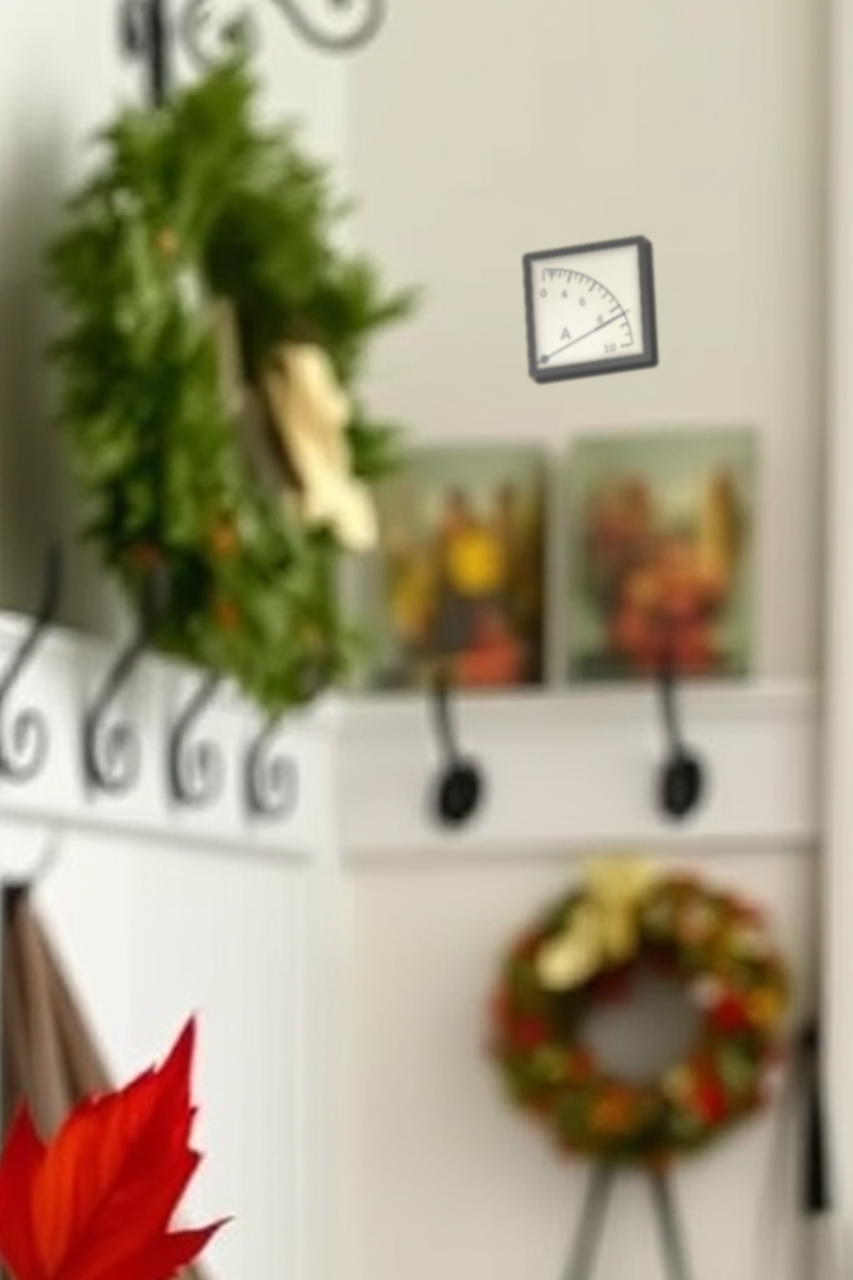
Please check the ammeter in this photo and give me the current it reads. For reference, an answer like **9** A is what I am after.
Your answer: **8.5** A
